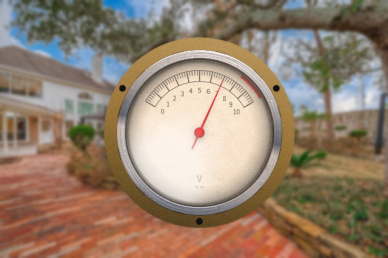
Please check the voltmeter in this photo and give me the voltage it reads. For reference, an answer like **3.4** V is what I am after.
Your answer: **7** V
